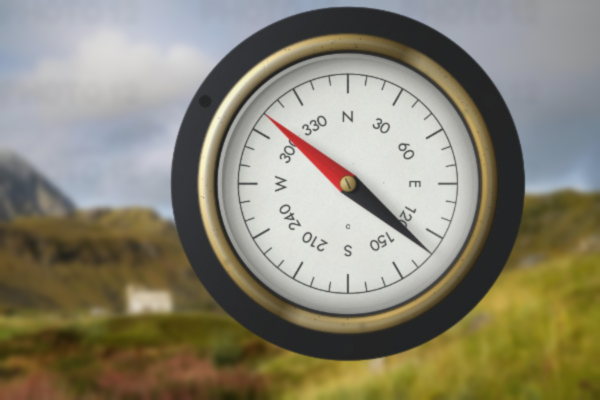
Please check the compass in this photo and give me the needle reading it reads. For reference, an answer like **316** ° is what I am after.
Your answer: **310** °
